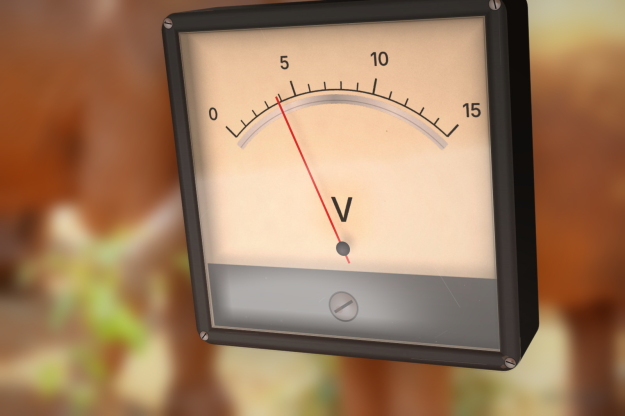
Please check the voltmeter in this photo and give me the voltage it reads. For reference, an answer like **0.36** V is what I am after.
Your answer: **4** V
